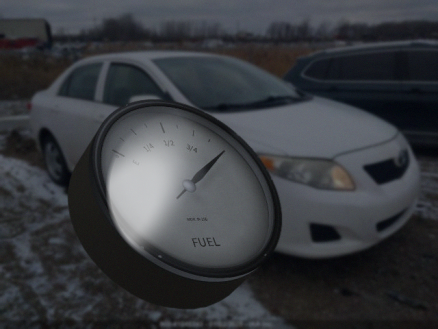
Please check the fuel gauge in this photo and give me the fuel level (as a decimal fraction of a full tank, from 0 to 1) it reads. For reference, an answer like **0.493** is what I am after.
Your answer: **1**
